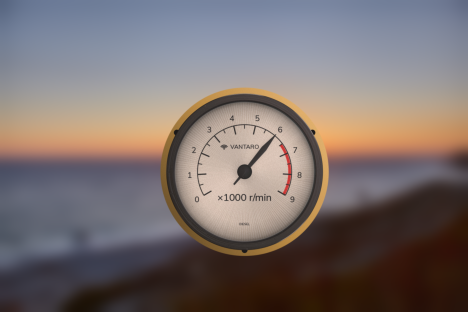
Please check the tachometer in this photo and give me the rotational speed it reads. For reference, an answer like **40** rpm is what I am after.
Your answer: **6000** rpm
